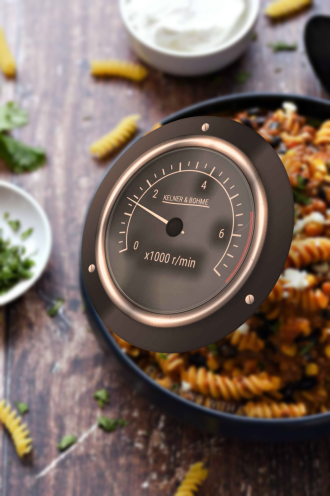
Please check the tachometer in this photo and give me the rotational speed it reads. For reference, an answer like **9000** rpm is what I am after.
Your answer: **1375** rpm
